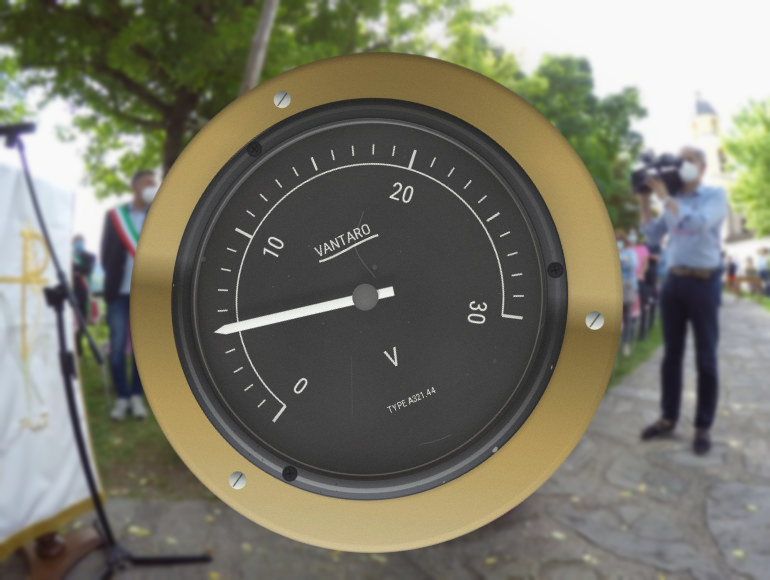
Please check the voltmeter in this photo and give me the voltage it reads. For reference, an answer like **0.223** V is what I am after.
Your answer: **5** V
